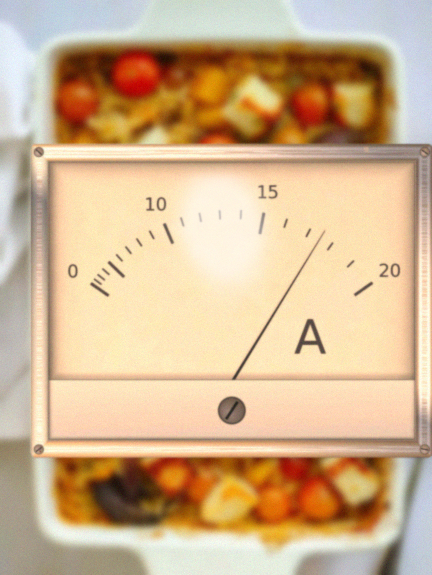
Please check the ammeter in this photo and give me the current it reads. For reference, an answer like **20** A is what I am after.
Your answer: **17.5** A
